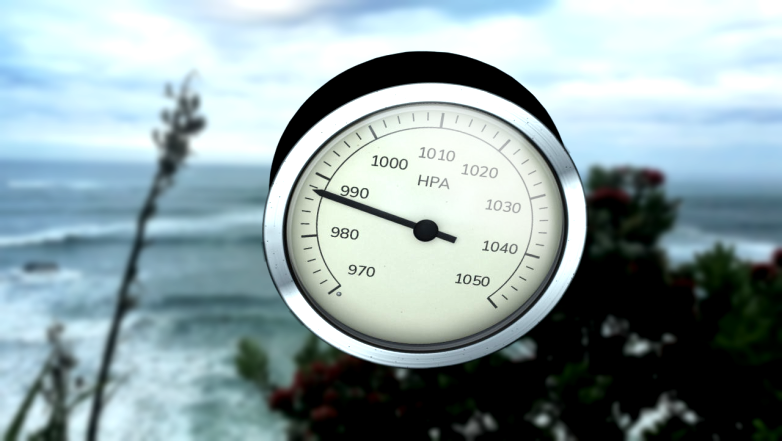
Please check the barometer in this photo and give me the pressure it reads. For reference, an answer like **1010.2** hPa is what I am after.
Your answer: **988** hPa
